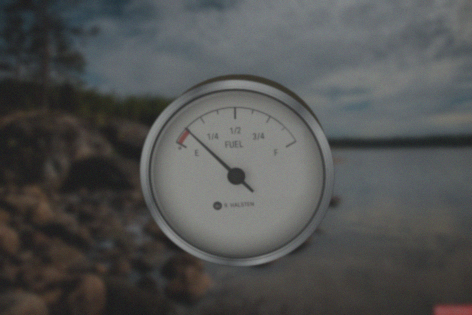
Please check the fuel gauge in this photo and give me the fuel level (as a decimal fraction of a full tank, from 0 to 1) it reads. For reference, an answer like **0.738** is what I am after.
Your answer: **0.125**
